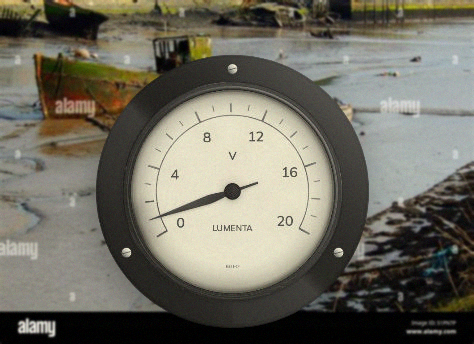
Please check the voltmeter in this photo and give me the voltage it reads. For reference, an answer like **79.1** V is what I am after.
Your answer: **1** V
